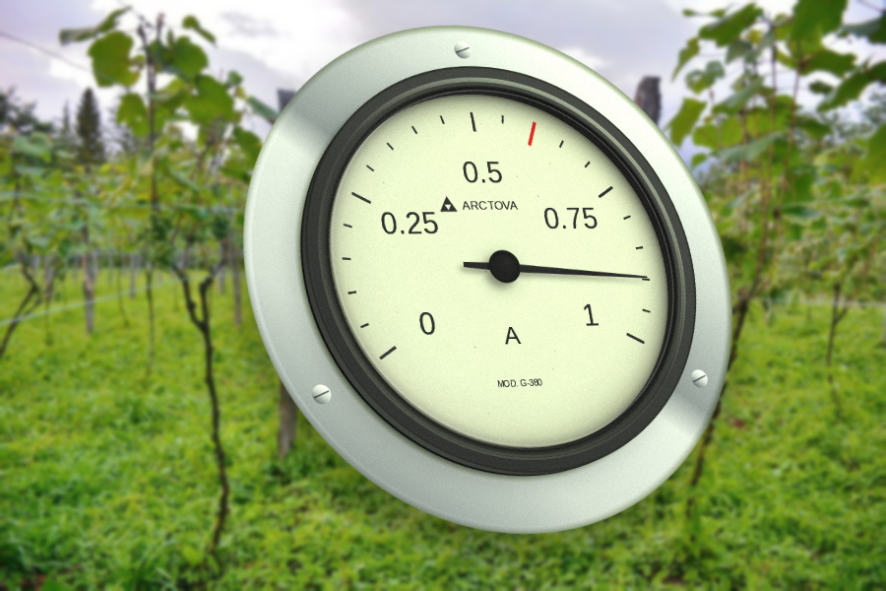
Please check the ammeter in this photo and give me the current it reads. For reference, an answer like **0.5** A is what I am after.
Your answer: **0.9** A
